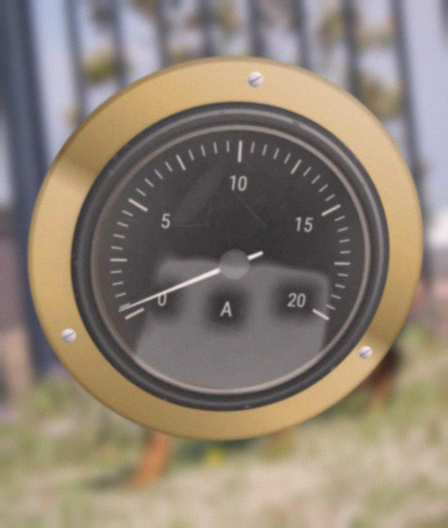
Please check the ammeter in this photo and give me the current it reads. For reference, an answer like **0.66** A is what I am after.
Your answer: **0.5** A
